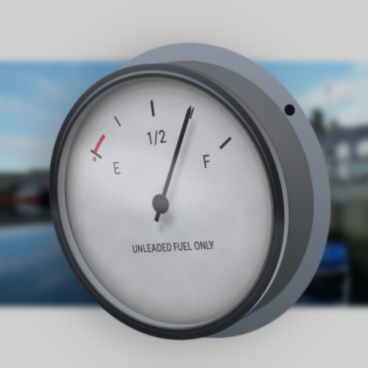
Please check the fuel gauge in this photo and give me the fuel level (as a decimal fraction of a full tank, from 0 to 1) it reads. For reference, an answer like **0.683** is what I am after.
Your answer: **0.75**
